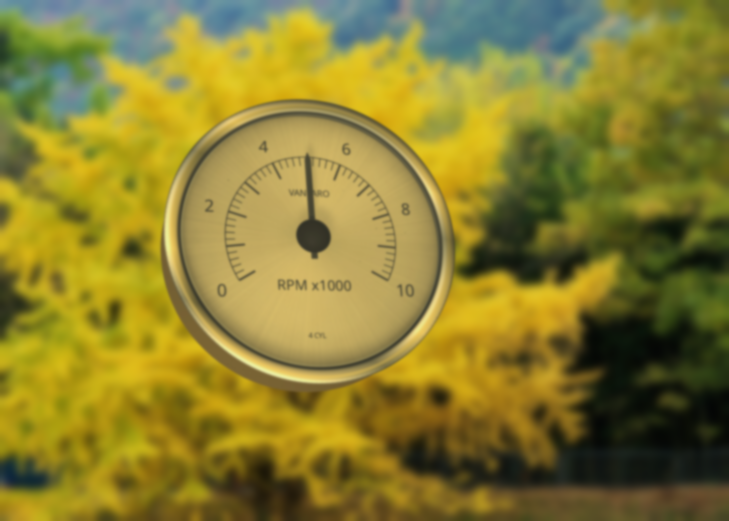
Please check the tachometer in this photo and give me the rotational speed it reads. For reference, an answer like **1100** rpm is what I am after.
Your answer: **5000** rpm
